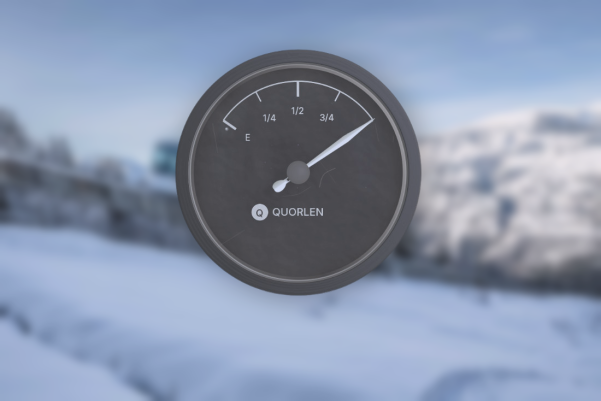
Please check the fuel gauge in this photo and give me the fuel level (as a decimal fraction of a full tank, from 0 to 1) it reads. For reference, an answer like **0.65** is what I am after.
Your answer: **1**
